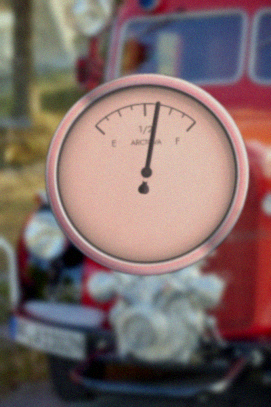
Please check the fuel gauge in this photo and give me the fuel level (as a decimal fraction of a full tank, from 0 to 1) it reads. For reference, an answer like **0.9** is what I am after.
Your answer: **0.625**
